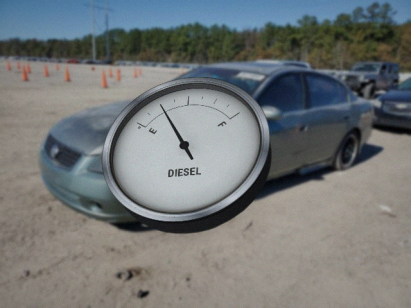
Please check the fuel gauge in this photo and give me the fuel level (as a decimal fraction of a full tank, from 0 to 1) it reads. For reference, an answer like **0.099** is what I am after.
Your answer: **0.25**
